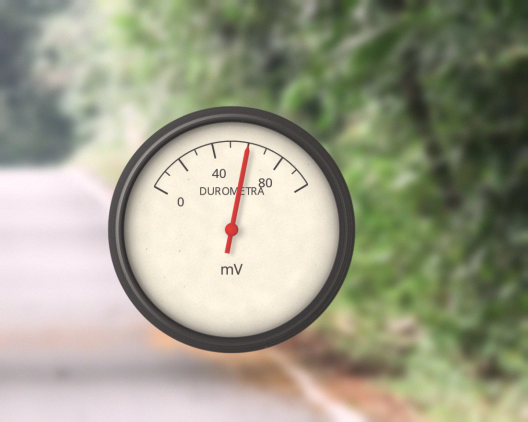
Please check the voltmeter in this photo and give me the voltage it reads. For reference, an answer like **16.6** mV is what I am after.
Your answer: **60** mV
